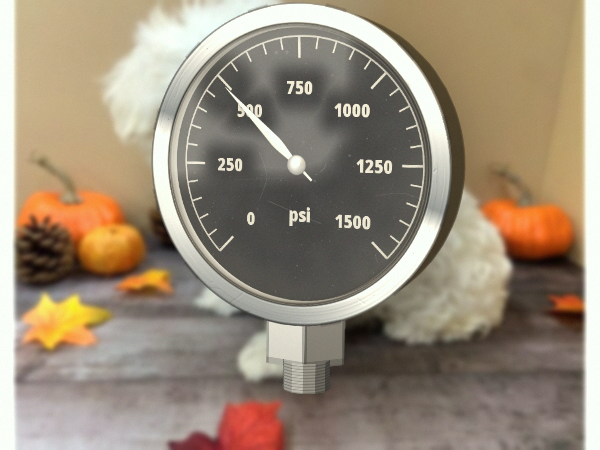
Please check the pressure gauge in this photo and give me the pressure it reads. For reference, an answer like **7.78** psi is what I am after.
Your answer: **500** psi
